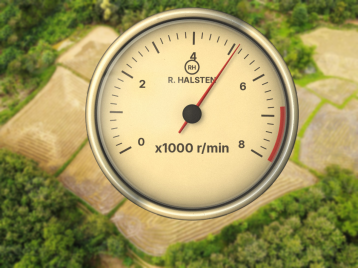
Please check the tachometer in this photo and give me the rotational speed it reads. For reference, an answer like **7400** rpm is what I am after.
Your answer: **5100** rpm
